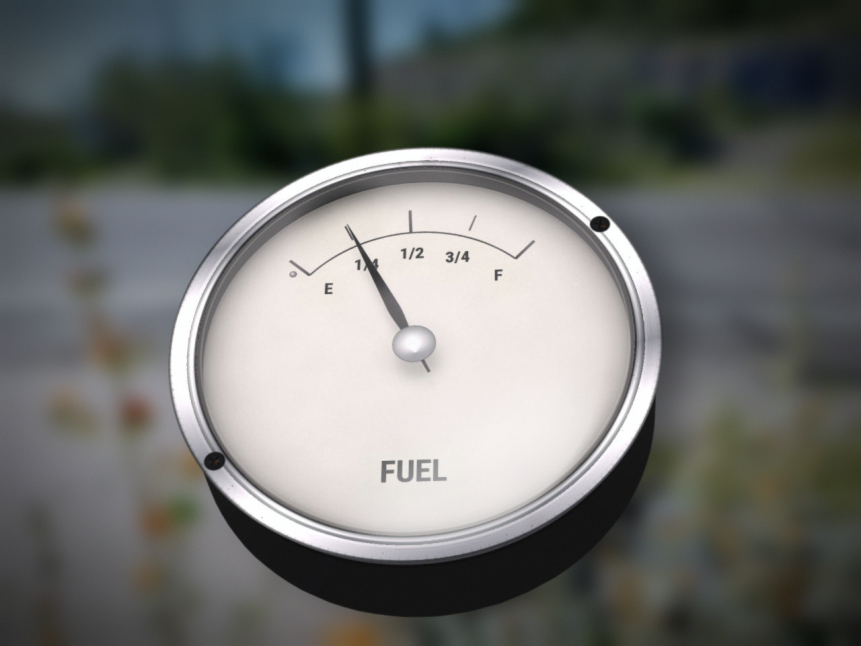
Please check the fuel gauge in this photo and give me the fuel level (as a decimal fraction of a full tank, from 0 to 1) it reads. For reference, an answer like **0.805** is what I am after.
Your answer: **0.25**
